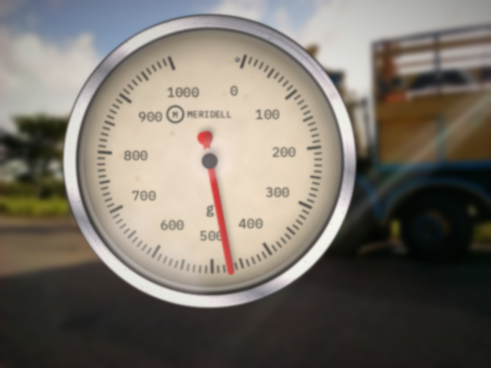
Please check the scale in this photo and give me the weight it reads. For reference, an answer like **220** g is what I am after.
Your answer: **470** g
